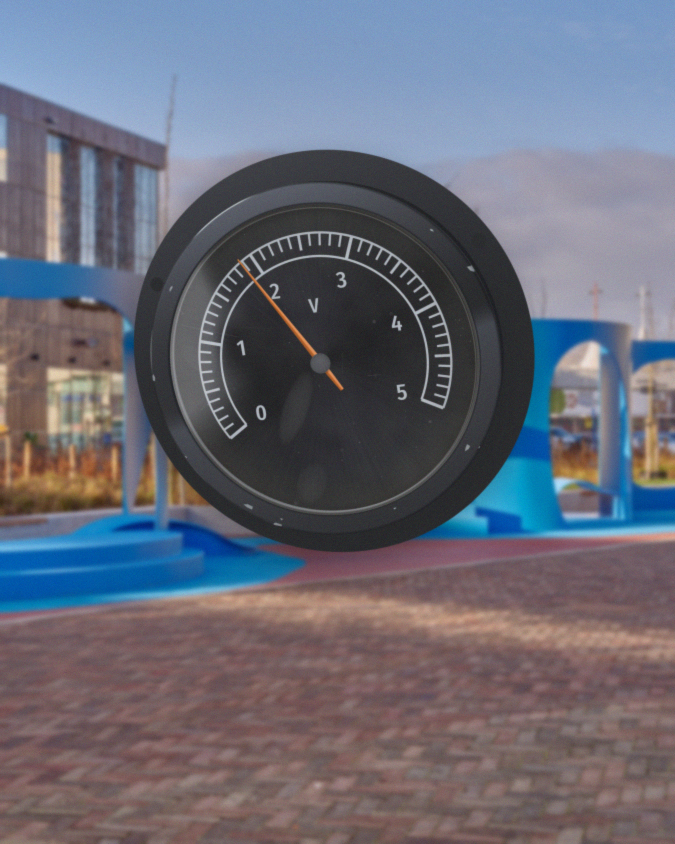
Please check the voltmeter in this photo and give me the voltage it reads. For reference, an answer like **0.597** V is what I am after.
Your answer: **1.9** V
